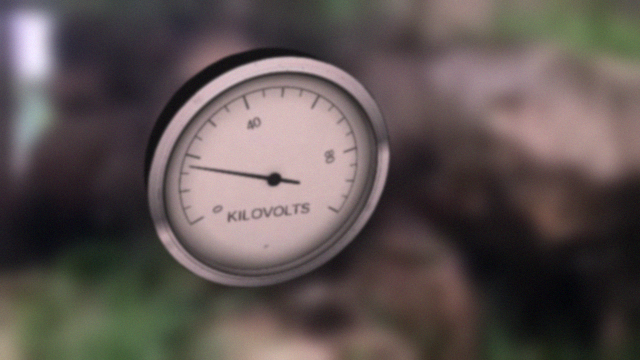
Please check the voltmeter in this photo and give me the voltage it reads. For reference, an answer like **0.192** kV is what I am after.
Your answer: **17.5** kV
